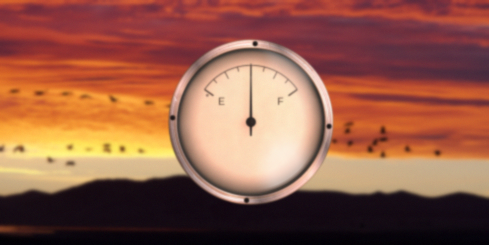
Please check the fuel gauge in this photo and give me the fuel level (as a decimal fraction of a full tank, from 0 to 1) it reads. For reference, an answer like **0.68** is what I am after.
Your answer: **0.5**
